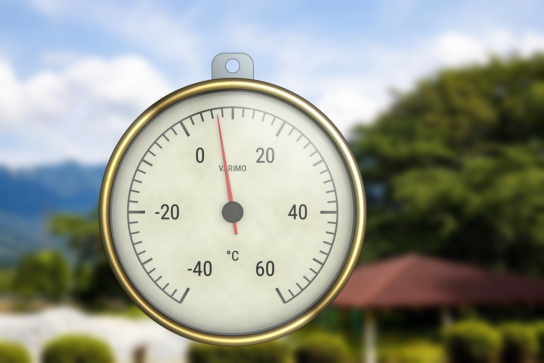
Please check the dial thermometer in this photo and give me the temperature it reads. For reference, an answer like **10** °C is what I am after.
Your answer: **7** °C
